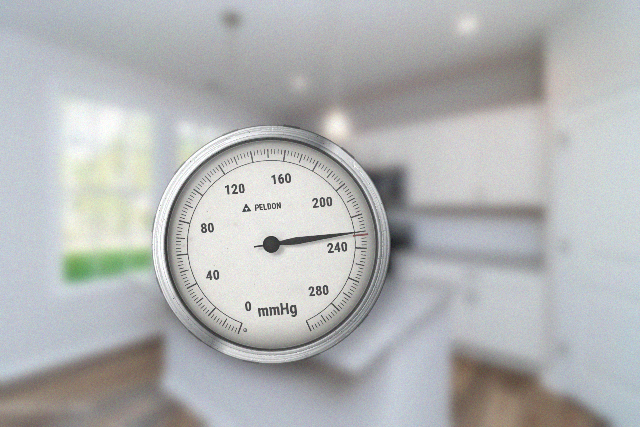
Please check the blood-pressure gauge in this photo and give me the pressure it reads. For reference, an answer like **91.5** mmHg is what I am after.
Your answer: **230** mmHg
